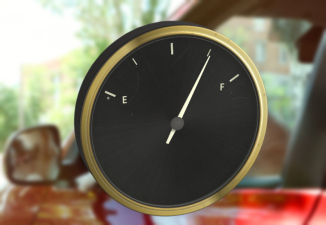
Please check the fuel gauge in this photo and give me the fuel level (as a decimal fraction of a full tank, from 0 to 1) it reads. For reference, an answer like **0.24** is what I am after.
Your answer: **0.75**
